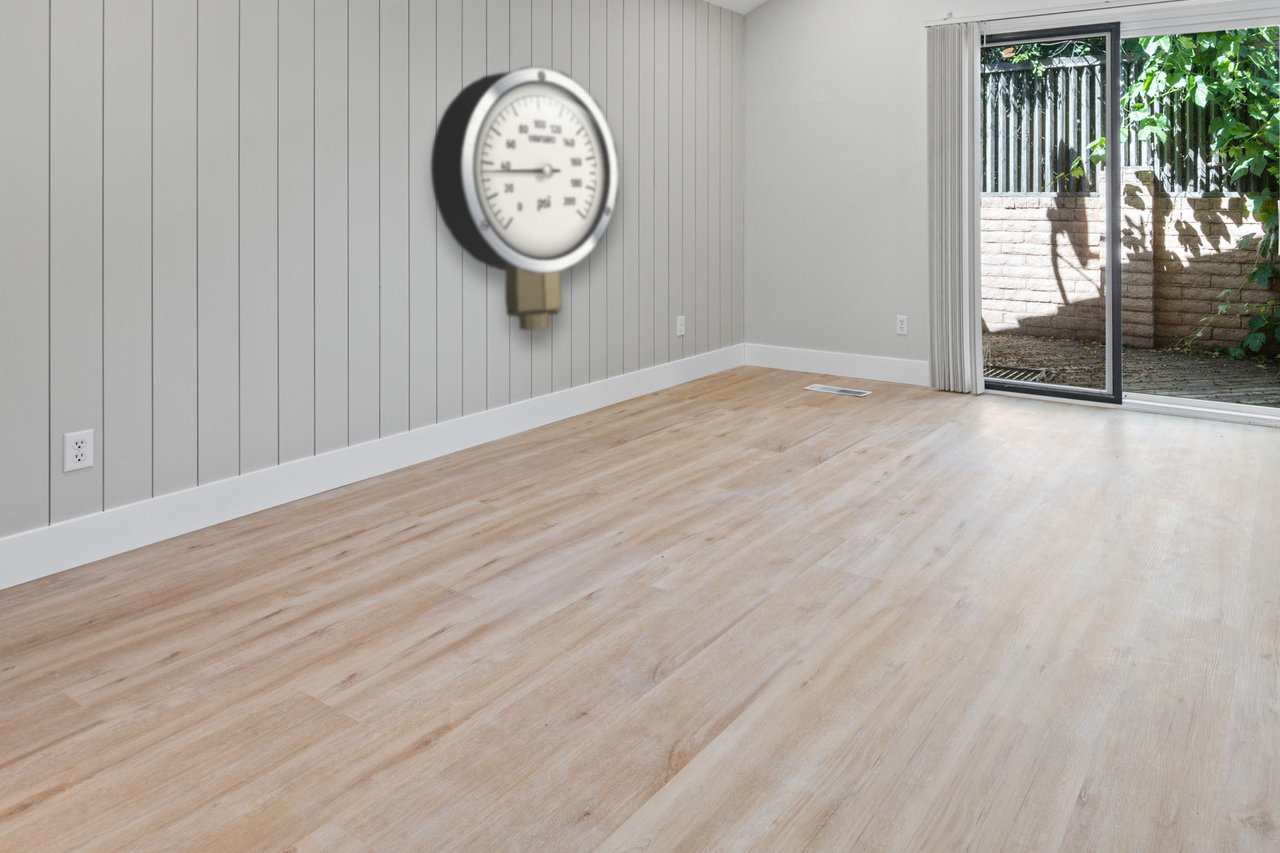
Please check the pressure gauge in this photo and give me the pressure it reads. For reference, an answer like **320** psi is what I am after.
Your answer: **35** psi
